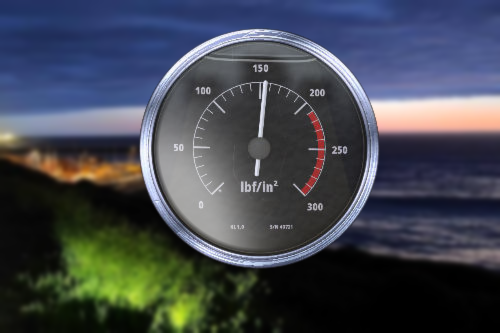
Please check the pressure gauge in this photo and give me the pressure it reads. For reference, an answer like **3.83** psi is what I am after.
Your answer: **155** psi
